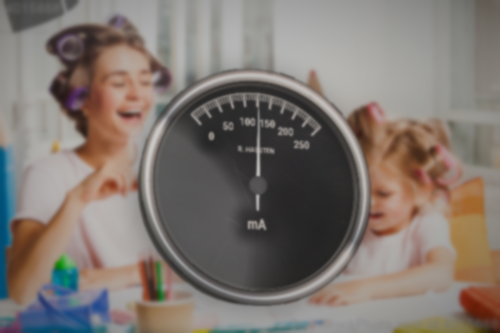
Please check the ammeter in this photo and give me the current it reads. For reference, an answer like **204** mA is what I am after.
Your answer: **125** mA
